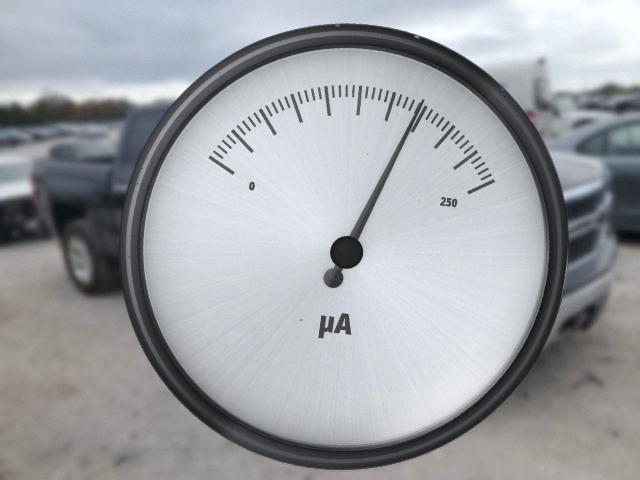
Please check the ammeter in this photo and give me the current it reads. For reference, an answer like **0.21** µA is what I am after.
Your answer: **170** µA
